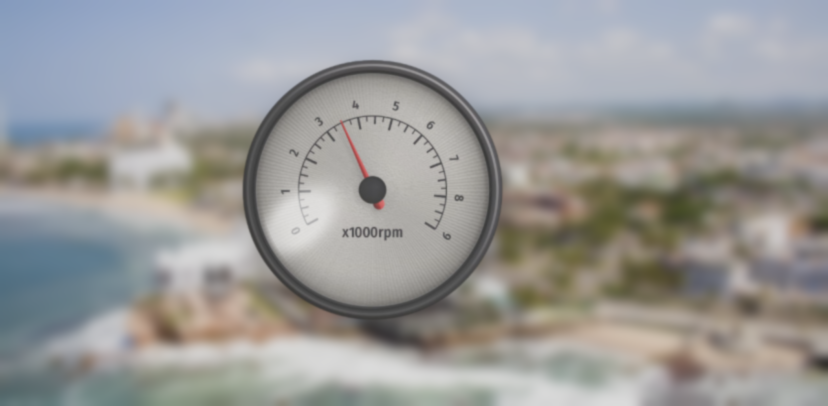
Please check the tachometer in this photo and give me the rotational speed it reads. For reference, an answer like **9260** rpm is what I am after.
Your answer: **3500** rpm
